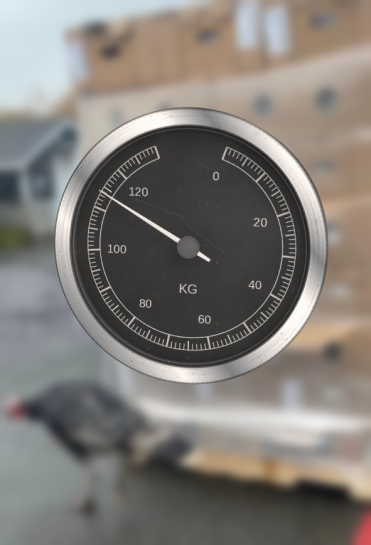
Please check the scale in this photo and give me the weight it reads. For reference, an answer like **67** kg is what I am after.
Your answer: **114** kg
